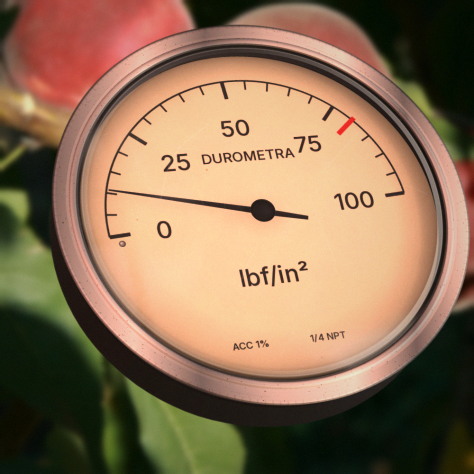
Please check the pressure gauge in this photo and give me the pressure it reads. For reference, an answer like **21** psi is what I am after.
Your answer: **10** psi
